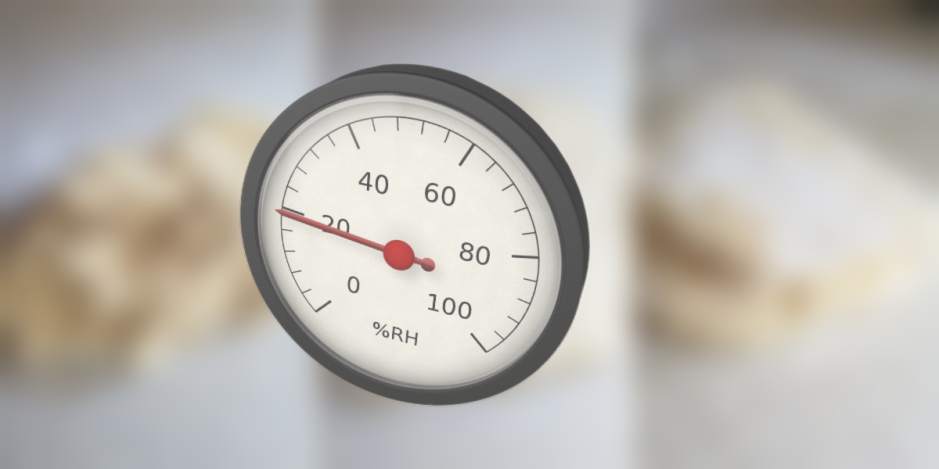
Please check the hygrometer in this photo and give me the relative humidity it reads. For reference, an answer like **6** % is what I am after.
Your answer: **20** %
